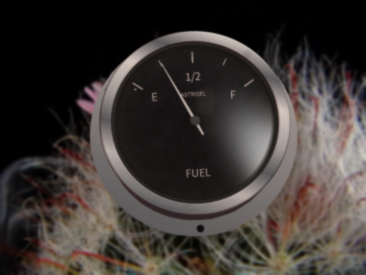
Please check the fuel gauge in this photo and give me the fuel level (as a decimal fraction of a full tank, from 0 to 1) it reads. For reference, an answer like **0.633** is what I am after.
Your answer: **0.25**
